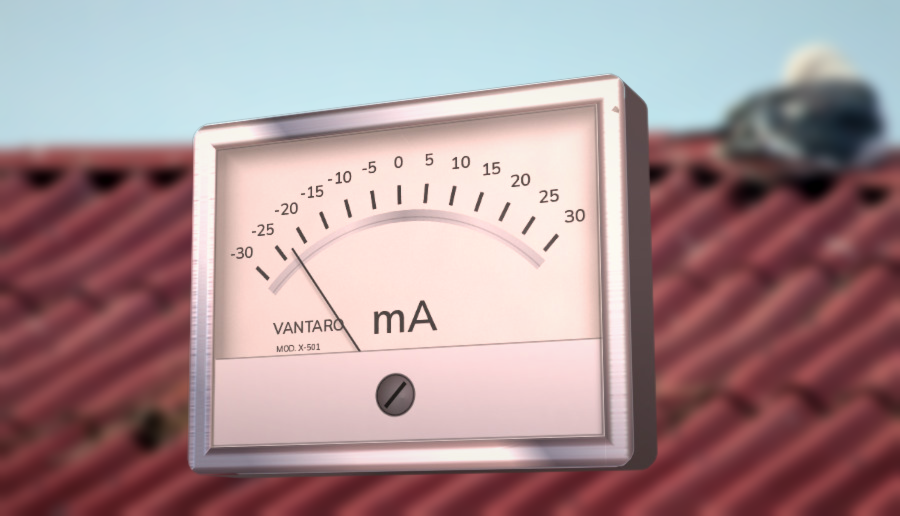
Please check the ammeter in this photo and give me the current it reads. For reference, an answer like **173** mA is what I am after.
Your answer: **-22.5** mA
